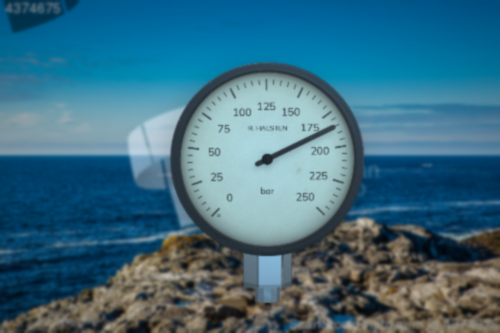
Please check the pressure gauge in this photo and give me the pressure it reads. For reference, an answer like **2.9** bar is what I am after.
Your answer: **185** bar
